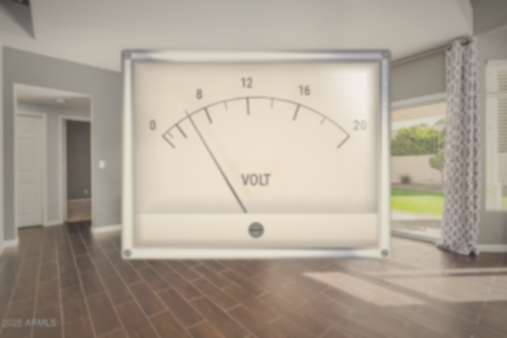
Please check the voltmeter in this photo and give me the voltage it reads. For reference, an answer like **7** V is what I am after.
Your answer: **6** V
